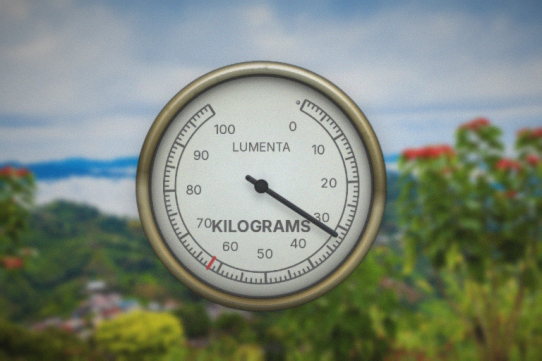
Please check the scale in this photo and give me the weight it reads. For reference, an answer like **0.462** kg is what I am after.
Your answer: **32** kg
